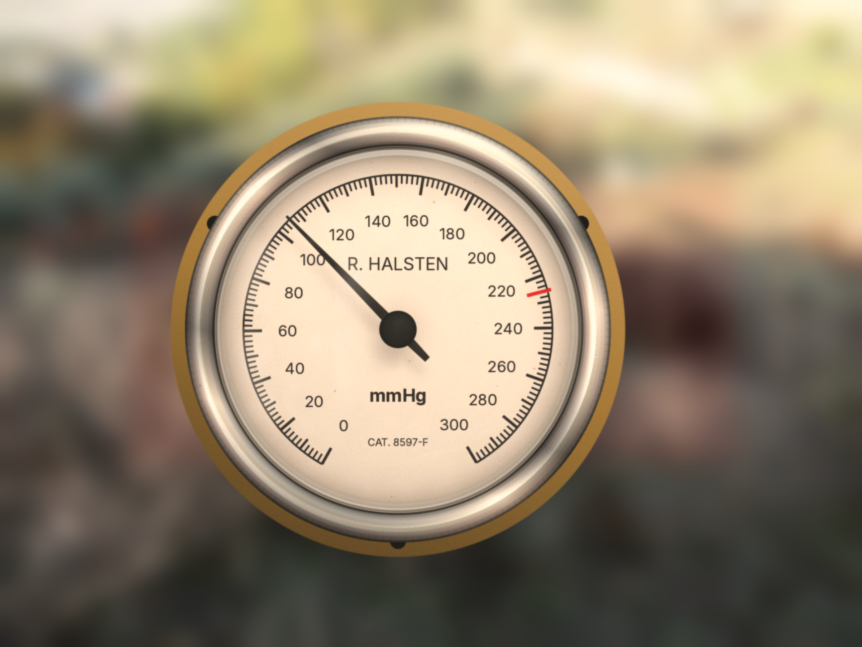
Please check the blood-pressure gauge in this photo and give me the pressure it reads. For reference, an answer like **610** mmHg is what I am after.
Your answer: **106** mmHg
